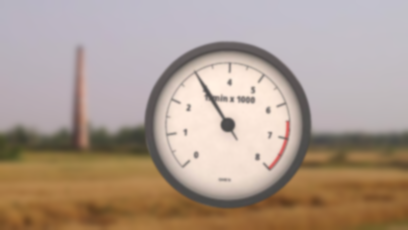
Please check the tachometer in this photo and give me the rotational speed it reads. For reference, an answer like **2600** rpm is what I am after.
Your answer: **3000** rpm
